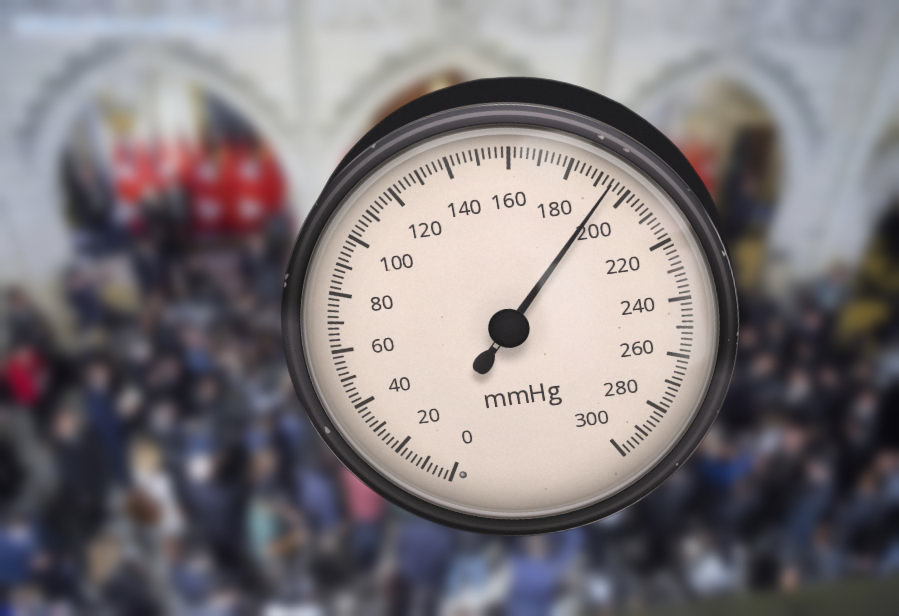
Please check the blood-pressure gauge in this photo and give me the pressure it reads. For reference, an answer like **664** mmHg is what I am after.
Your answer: **194** mmHg
